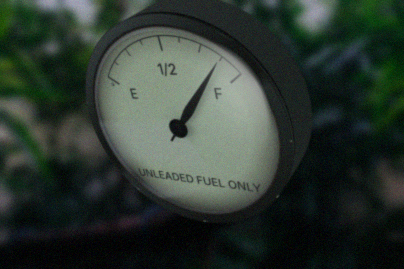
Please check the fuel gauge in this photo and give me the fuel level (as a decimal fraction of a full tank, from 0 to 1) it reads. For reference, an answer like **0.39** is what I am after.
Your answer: **0.875**
